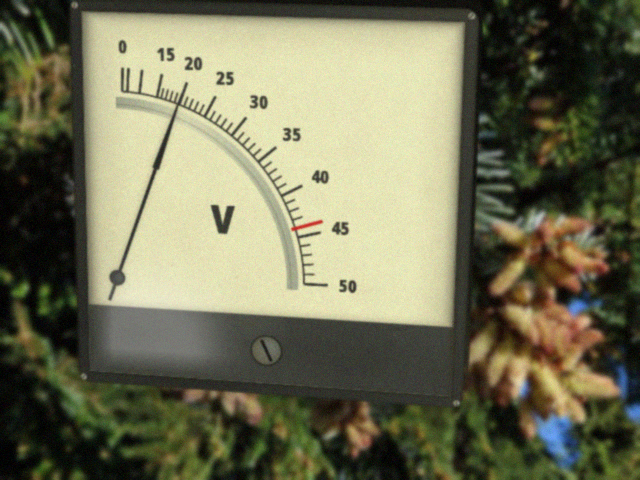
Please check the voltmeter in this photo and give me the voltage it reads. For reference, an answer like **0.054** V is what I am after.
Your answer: **20** V
